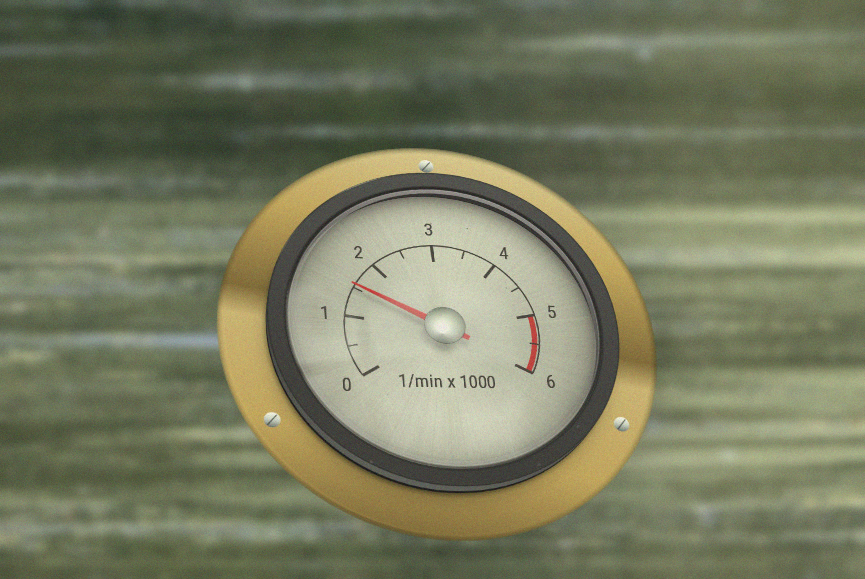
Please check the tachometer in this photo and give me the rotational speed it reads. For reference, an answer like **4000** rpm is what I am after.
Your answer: **1500** rpm
